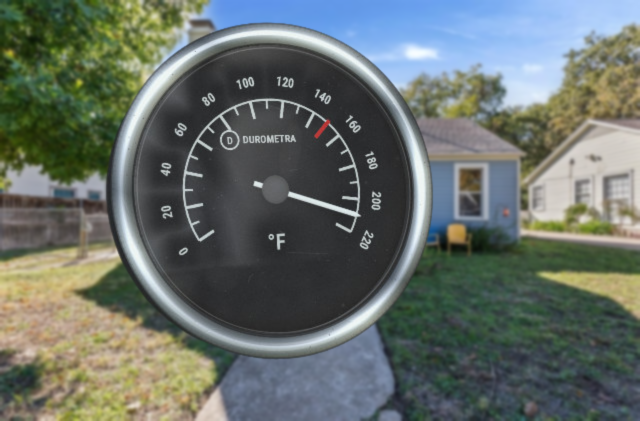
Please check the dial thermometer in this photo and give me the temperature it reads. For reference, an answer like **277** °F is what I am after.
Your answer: **210** °F
